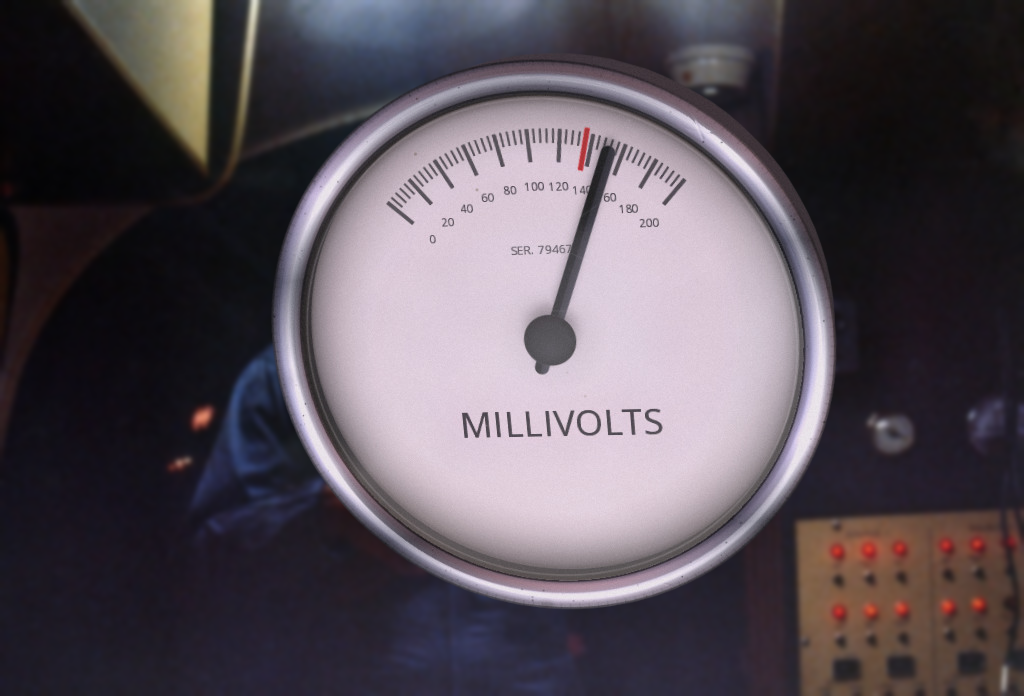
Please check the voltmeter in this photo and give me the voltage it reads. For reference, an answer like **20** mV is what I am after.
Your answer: **152** mV
